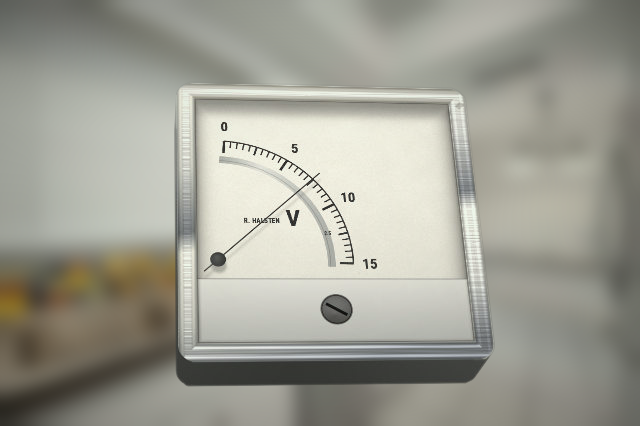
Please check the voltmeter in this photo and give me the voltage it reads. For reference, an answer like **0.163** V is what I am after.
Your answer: **7.5** V
